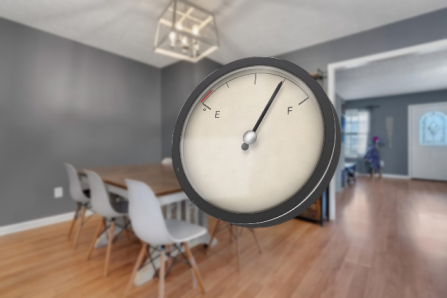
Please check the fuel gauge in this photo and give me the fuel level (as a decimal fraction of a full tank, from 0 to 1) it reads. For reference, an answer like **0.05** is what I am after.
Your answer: **0.75**
